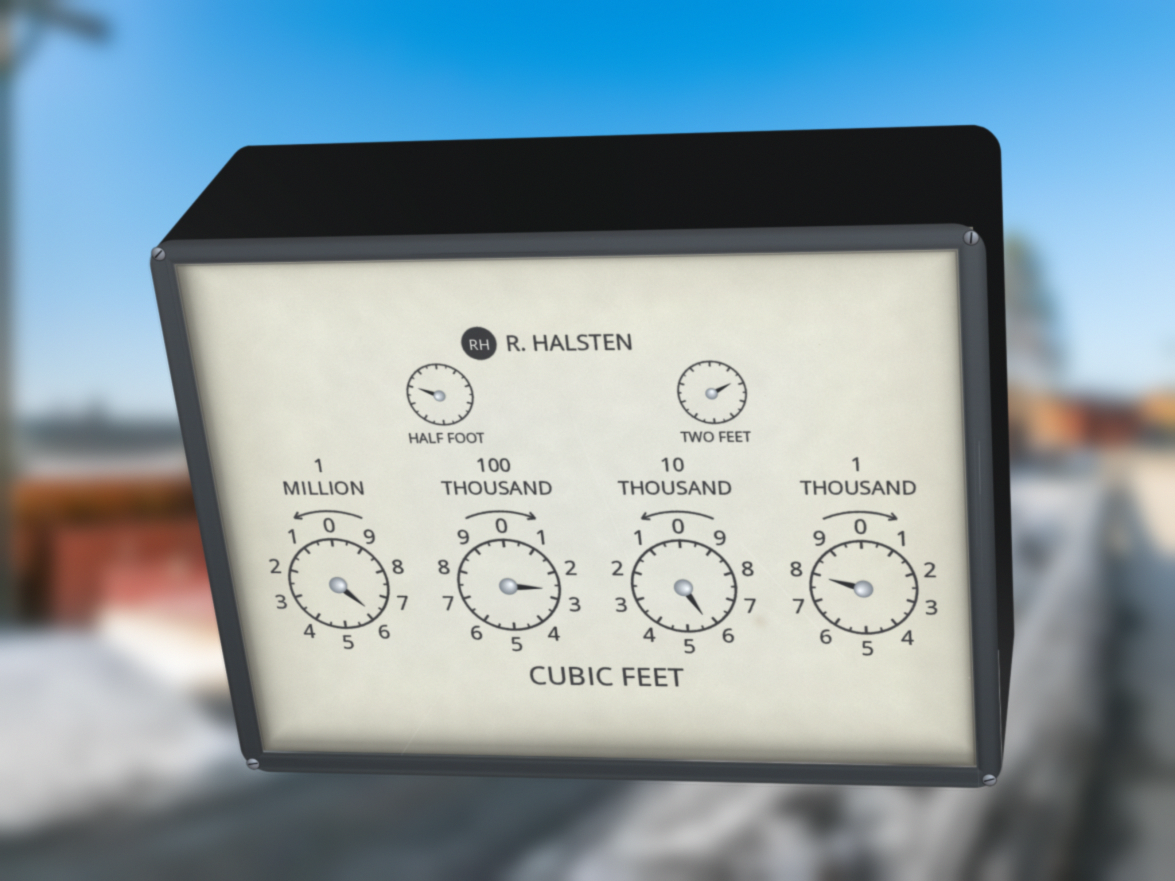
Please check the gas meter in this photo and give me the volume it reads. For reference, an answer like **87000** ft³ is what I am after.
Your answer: **625800** ft³
